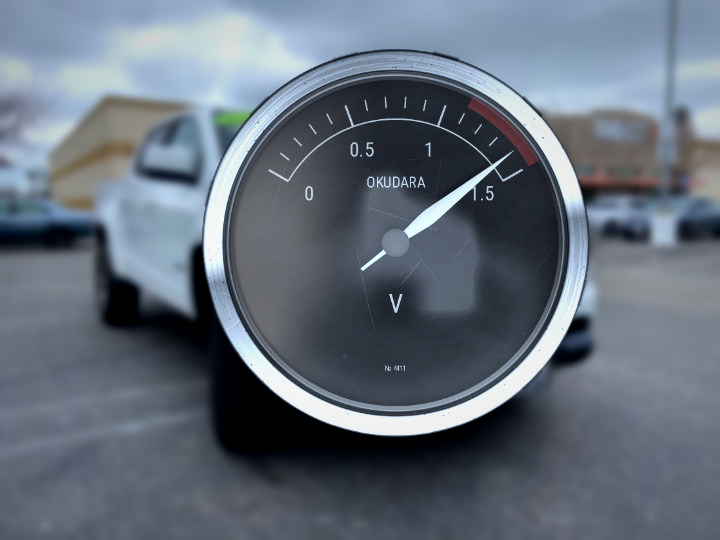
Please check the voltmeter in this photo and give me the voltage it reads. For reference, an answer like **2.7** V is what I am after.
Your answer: **1.4** V
